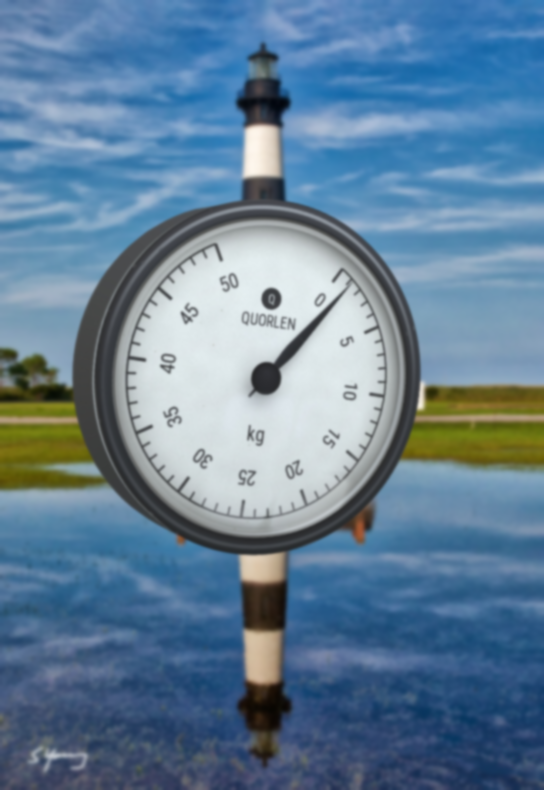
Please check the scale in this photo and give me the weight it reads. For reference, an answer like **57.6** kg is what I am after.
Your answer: **1** kg
